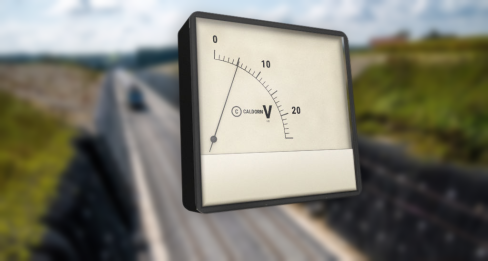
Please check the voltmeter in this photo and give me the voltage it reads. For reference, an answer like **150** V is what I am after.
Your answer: **5** V
